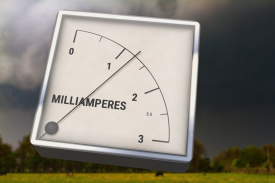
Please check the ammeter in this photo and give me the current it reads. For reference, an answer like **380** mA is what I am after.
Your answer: **1.25** mA
